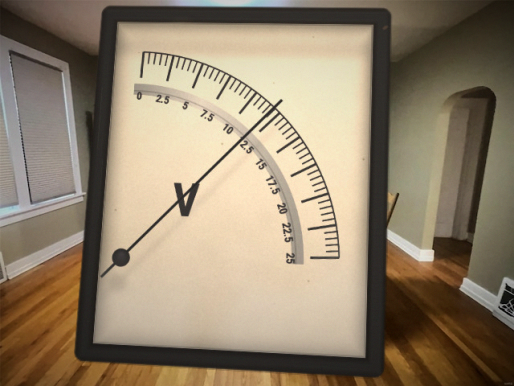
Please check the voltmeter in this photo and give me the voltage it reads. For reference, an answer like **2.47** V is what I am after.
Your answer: **12** V
